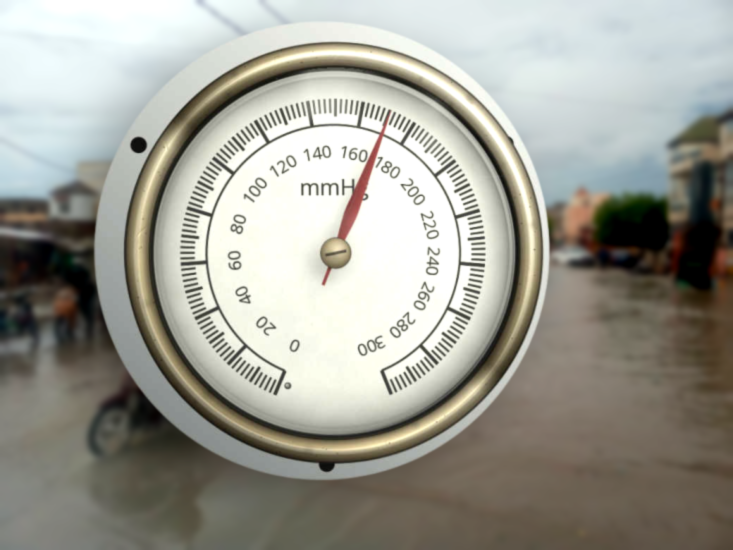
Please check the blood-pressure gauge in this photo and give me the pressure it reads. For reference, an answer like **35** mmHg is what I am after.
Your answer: **170** mmHg
